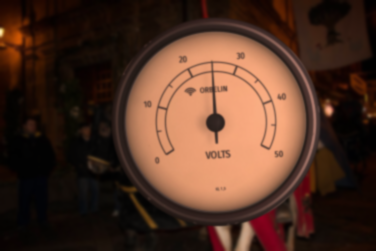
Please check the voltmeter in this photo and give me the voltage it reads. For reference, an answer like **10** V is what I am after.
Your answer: **25** V
